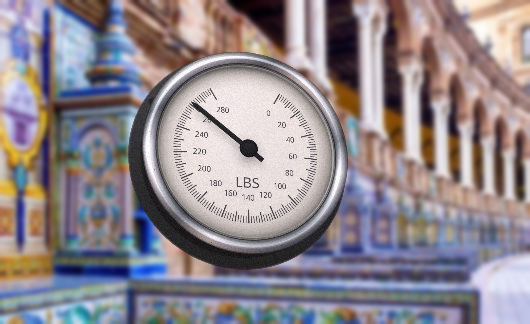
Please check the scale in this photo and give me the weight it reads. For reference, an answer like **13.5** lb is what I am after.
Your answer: **260** lb
